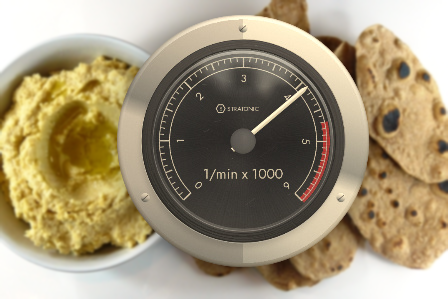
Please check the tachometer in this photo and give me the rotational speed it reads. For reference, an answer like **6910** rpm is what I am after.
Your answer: **4100** rpm
